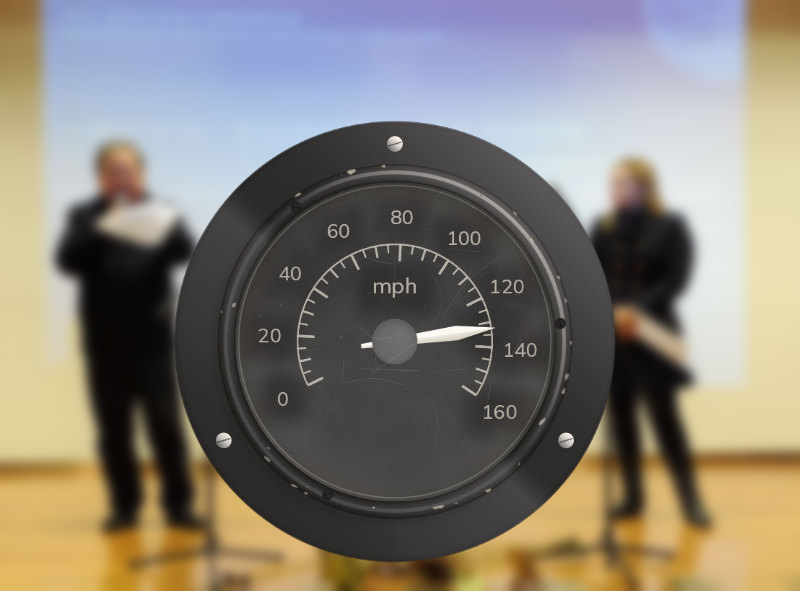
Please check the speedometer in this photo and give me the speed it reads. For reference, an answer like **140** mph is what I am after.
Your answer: **132.5** mph
